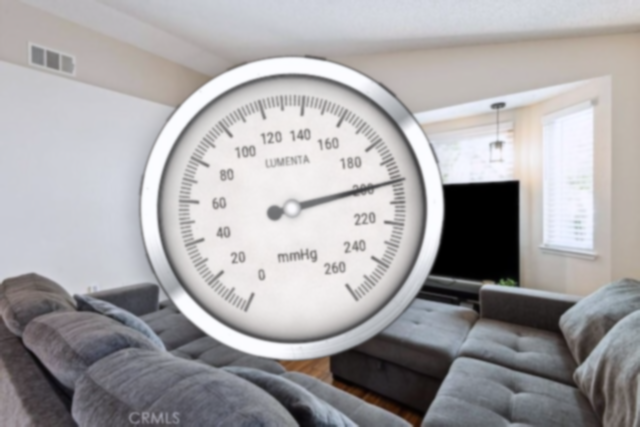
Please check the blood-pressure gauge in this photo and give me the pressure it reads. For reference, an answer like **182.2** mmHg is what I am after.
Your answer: **200** mmHg
